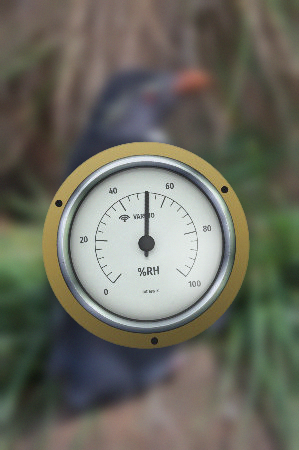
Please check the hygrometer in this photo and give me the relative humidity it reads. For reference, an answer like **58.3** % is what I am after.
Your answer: **52** %
